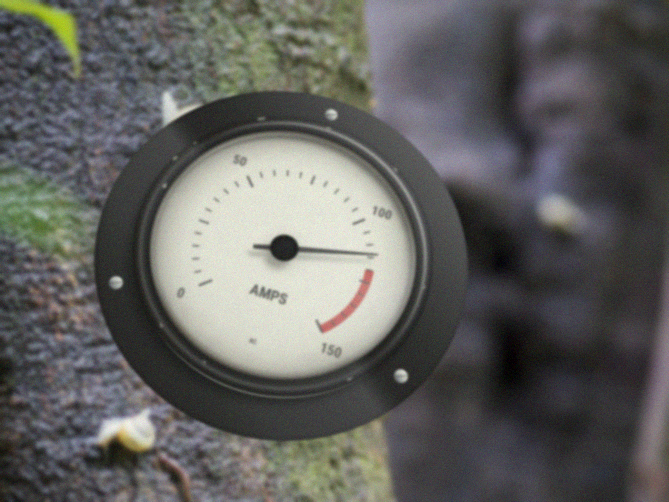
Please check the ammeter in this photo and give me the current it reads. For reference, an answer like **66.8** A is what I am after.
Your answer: **115** A
